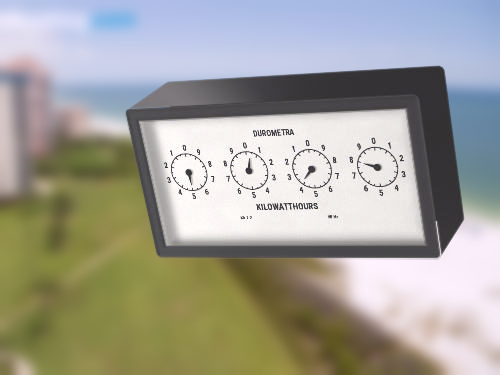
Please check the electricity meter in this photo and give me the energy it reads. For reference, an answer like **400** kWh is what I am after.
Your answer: **5038** kWh
